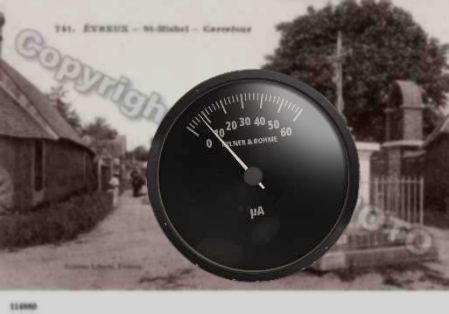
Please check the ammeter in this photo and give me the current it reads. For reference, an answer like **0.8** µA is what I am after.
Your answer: **8** µA
